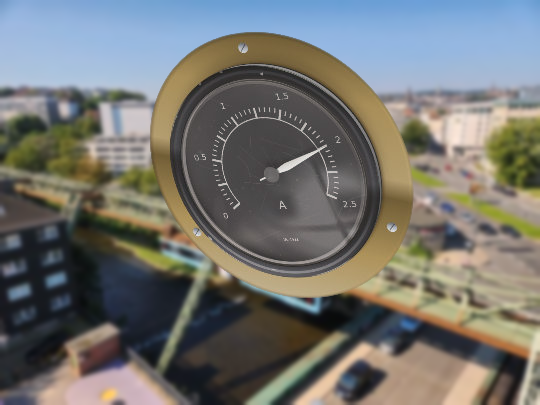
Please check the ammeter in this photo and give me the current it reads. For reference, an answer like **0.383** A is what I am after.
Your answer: **2** A
